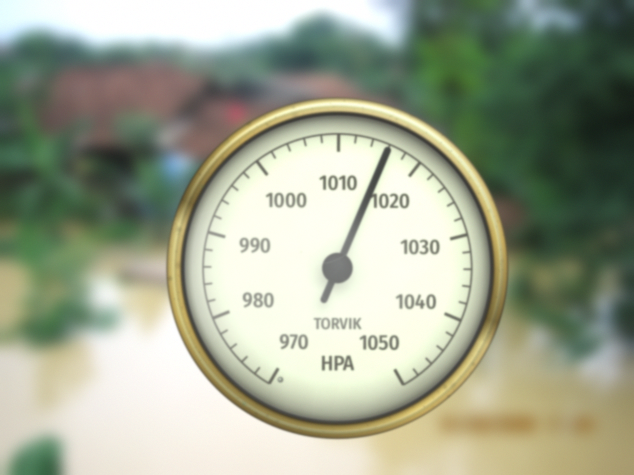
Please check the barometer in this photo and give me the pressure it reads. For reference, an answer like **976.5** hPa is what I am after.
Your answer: **1016** hPa
